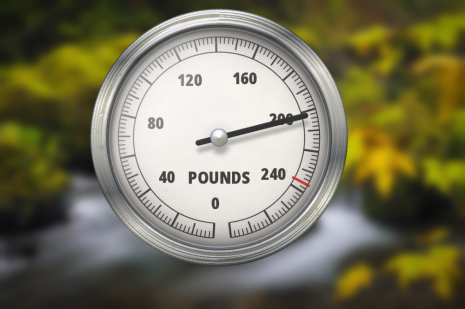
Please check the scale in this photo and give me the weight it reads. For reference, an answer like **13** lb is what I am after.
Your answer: **202** lb
